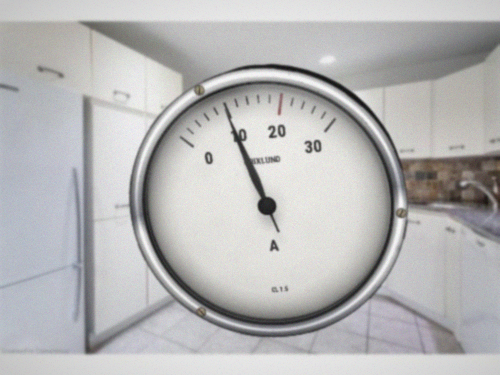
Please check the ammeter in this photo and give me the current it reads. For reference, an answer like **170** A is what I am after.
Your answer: **10** A
